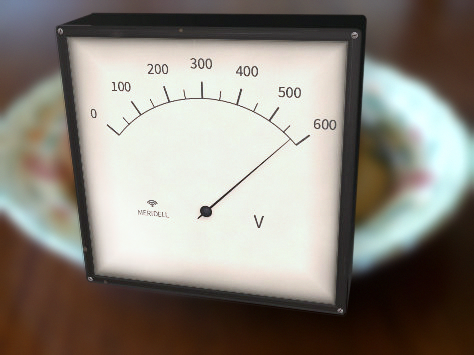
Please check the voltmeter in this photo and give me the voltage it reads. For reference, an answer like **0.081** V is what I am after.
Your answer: **575** V
